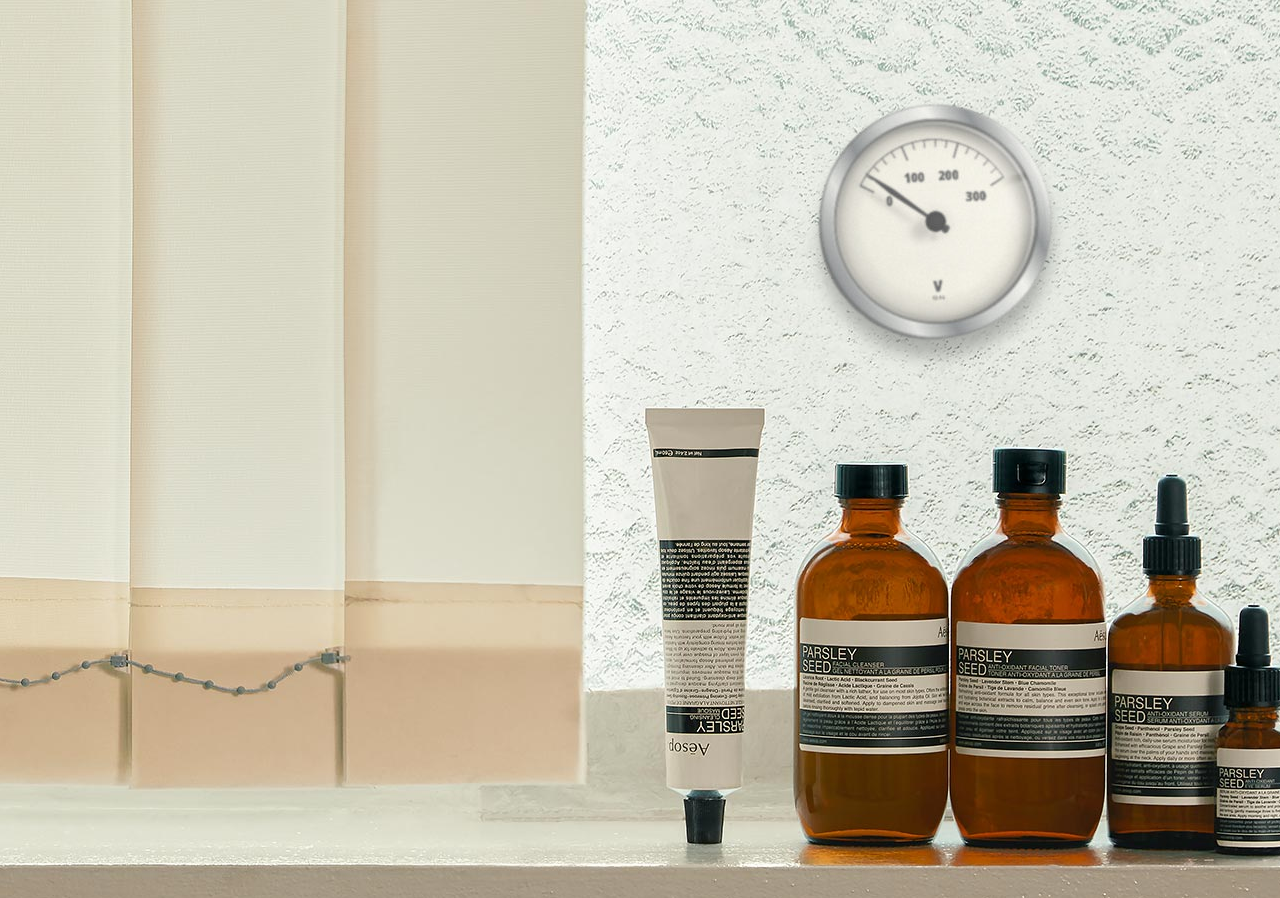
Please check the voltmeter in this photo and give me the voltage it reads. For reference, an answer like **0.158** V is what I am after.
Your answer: **20** V
